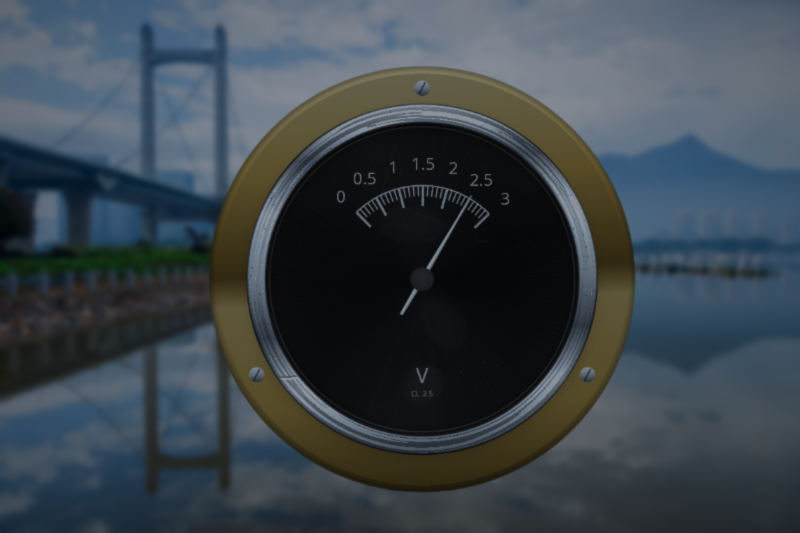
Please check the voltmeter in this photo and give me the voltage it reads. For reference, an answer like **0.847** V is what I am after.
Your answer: **2.5** V
